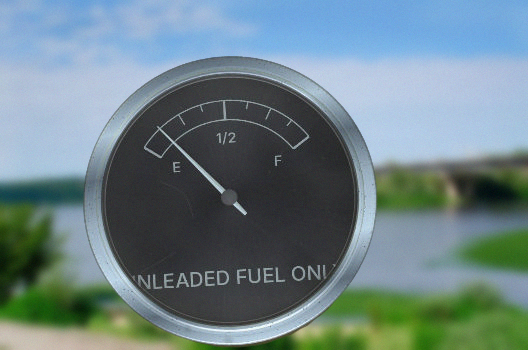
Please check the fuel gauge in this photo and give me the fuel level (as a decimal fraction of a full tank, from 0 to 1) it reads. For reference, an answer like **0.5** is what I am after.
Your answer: **0.125**
